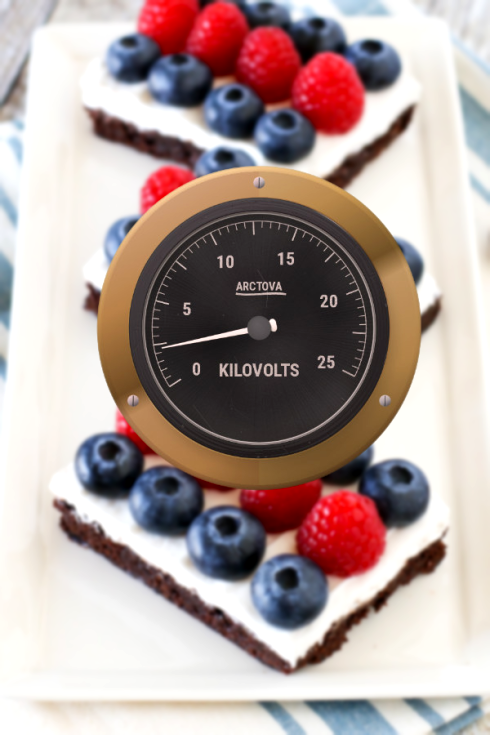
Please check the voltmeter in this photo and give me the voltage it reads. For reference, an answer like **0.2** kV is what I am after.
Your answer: **2.25** kV
